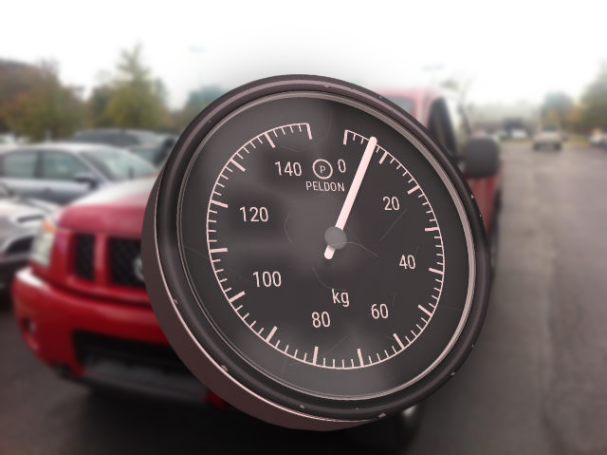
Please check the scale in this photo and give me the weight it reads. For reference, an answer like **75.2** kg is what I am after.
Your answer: **6** kg
